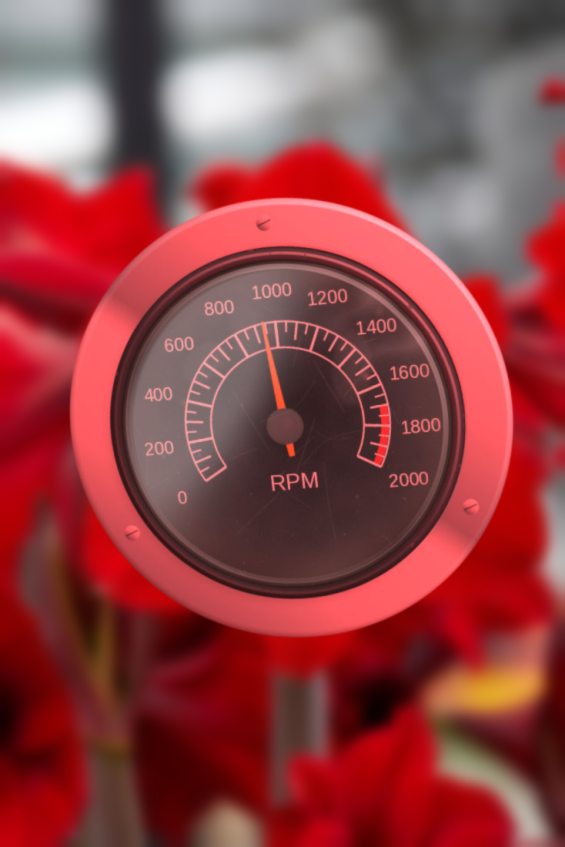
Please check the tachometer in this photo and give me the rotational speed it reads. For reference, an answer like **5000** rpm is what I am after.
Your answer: **950** rpm
